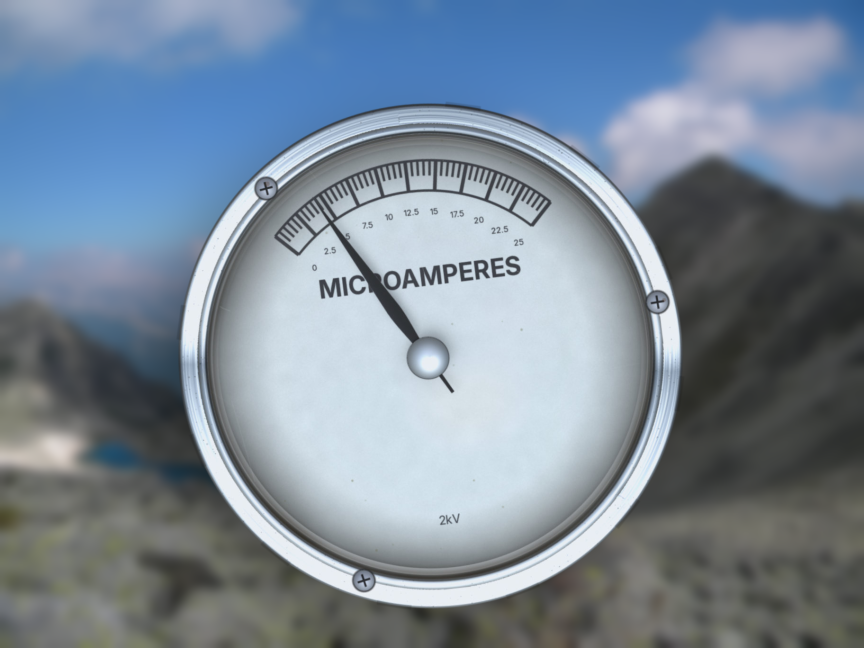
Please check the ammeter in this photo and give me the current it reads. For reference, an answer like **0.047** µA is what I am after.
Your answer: **4.5** µA
